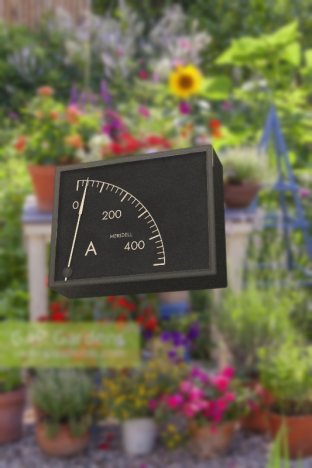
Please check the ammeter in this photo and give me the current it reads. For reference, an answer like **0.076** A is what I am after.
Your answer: **40** A
